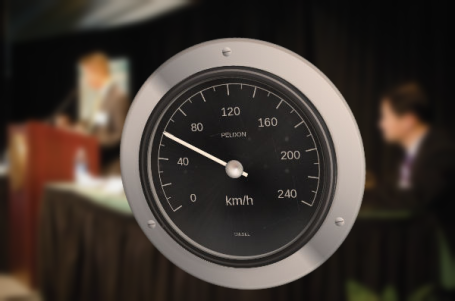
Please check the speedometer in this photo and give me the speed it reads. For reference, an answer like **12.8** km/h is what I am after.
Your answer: **60** km/h
